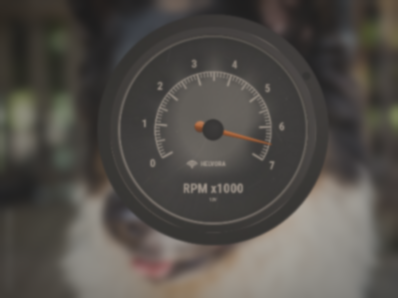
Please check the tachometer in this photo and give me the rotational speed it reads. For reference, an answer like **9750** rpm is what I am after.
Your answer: **6500** rpm
